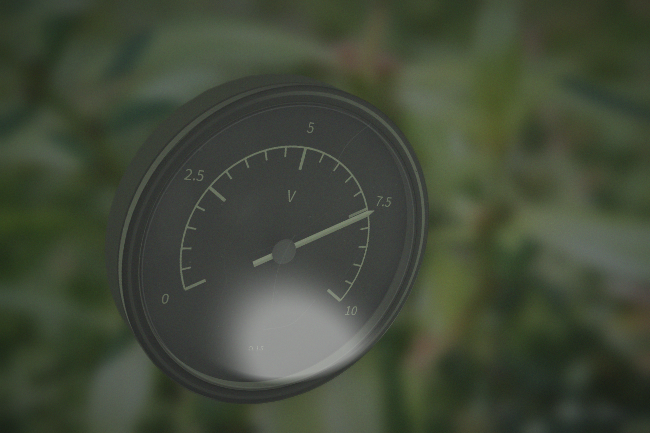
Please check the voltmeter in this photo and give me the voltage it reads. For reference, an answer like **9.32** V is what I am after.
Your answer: **7.5** V
